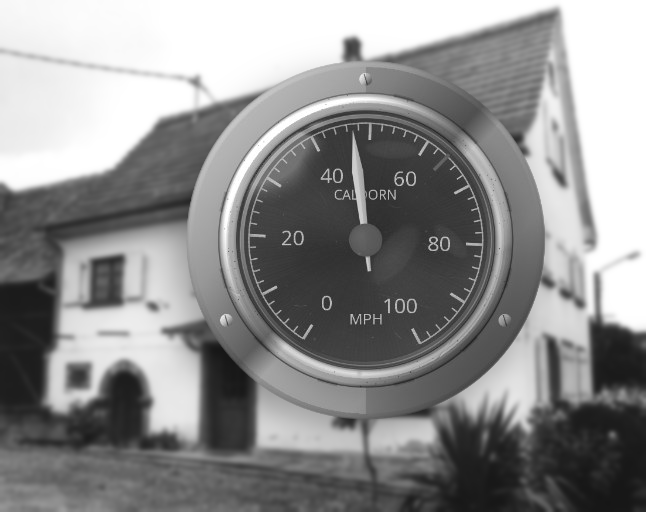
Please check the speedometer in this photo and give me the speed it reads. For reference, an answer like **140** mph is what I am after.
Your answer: **47** mph
